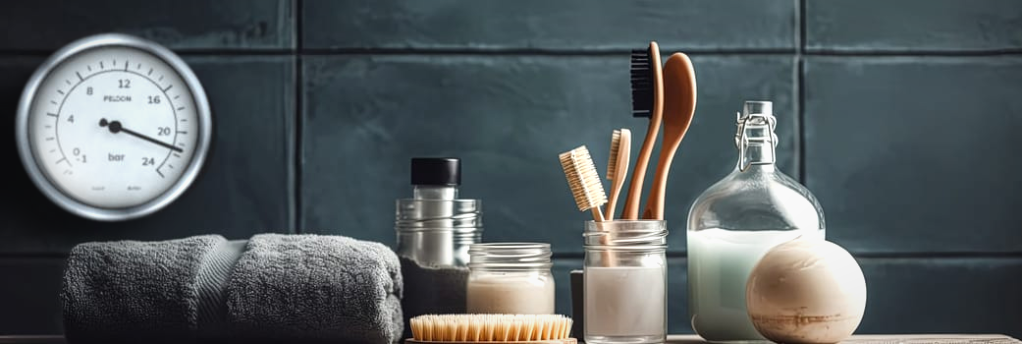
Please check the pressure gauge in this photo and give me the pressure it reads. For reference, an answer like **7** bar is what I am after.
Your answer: **21.5** bar
